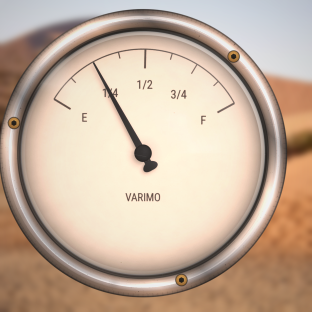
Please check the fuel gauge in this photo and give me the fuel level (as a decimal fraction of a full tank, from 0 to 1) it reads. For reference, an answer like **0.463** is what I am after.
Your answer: **0.25**
